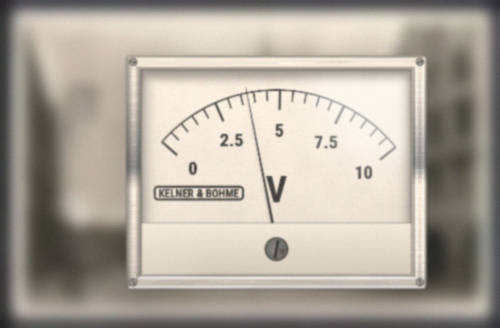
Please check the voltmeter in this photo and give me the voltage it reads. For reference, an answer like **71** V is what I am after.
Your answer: **3.75** V
